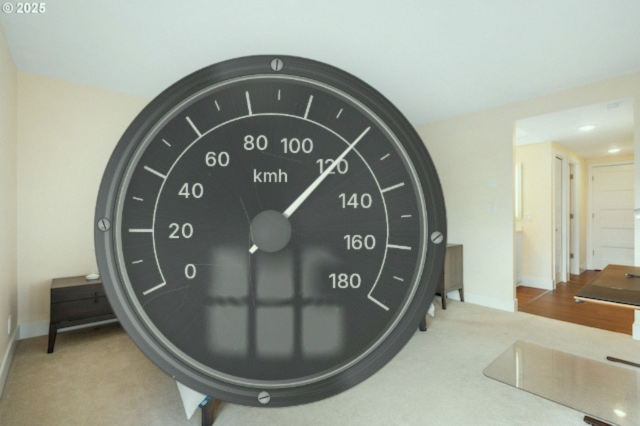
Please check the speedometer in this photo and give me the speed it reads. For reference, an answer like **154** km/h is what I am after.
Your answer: **120** km/h
